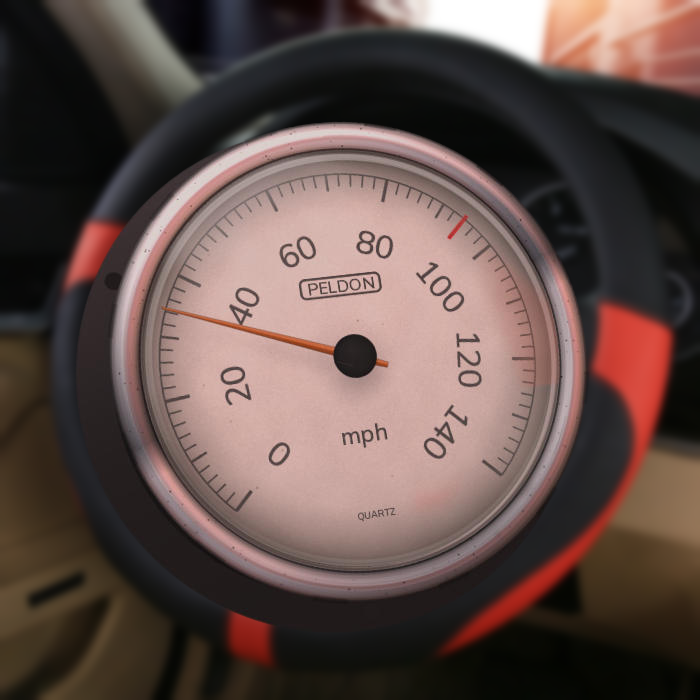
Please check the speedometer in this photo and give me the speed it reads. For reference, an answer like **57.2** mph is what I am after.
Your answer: **34** mph
